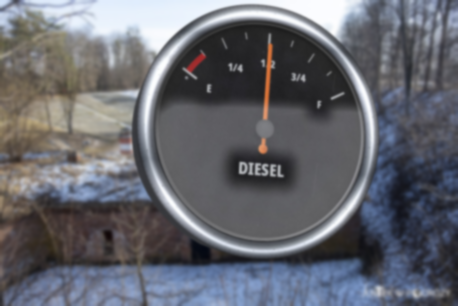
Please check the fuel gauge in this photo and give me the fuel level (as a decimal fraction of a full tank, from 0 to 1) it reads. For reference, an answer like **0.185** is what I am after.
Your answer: **0.5**
